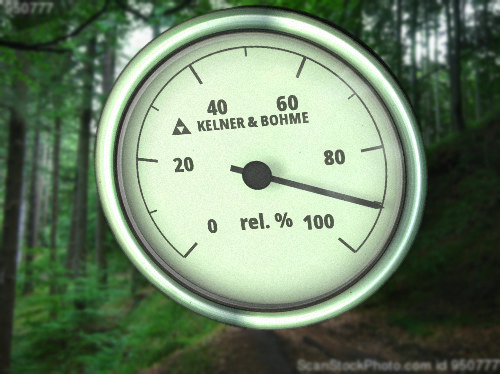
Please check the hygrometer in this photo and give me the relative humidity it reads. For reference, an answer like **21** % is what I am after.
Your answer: **90** %
